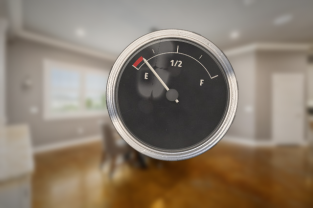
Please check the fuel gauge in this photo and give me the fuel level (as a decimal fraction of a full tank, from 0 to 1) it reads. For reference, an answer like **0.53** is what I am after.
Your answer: **0.125**
